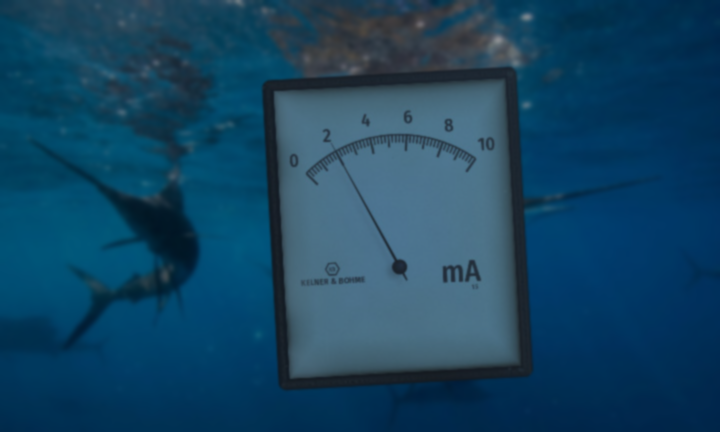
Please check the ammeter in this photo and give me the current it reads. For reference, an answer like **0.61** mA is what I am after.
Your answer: **2** mA
